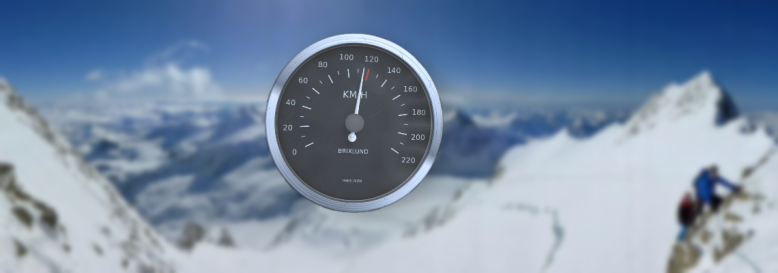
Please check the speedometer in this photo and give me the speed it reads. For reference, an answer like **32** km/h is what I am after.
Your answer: **115** km/h
